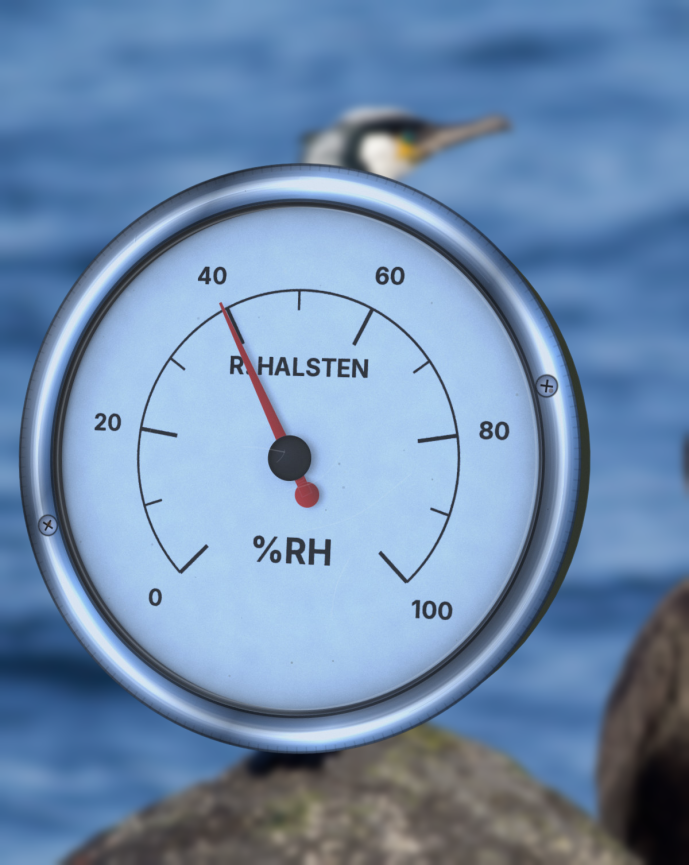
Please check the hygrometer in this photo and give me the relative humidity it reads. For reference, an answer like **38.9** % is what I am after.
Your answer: **40** %
